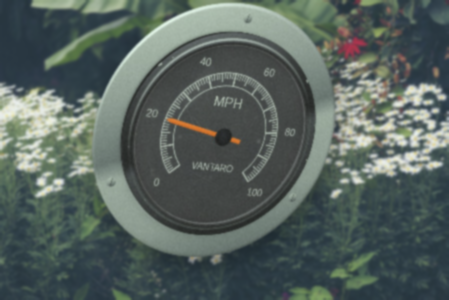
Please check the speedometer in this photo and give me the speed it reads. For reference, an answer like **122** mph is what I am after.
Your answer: **20** mph
